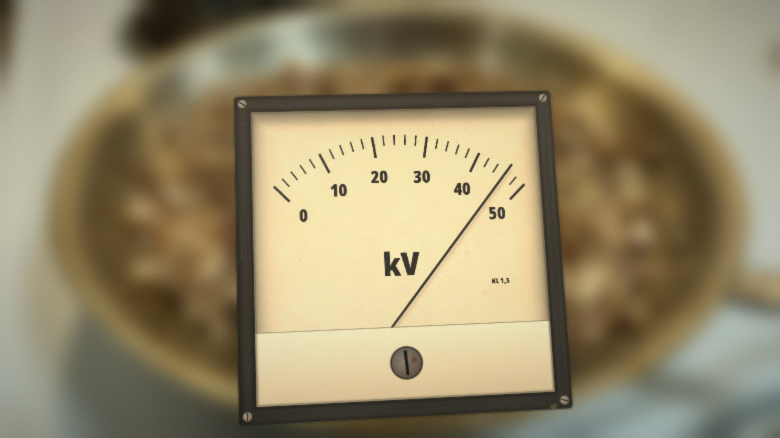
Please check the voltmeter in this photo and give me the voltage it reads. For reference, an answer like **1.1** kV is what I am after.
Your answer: **46** kV
